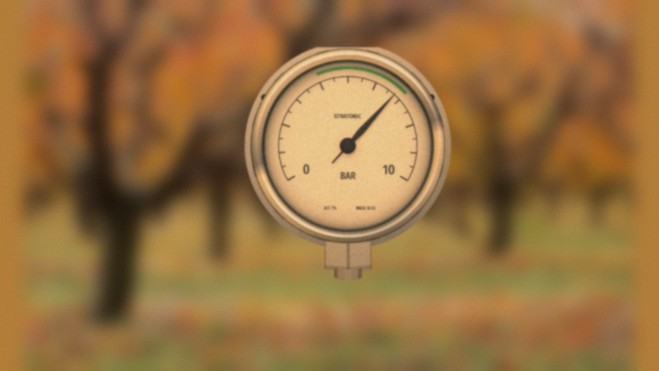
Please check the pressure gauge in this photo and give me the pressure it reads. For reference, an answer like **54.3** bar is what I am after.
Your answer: **6.75** bar
